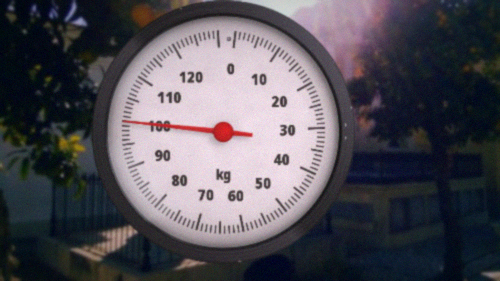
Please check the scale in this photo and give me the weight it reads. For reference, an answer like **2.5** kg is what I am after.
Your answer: **100** kg
